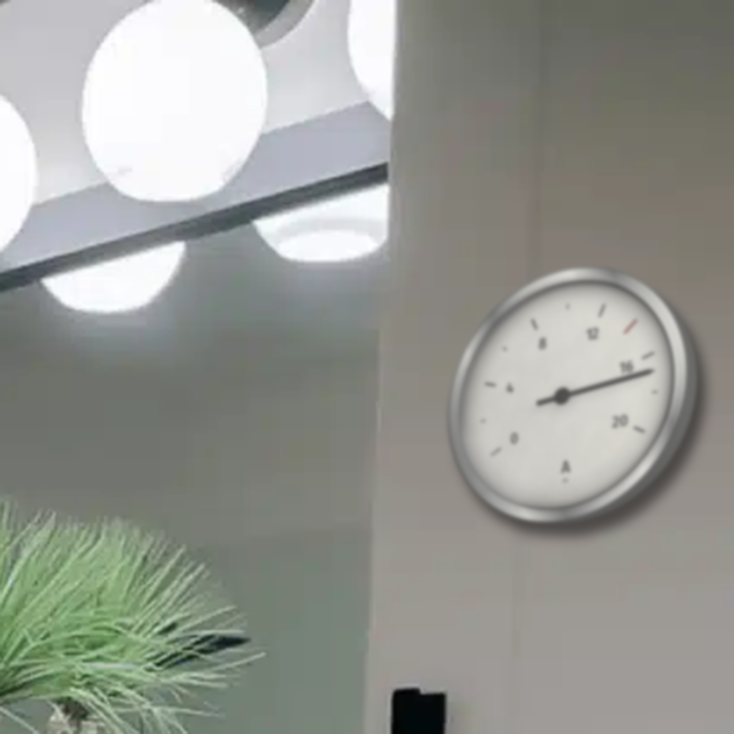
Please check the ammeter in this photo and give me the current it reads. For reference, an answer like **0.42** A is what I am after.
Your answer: **17** A
